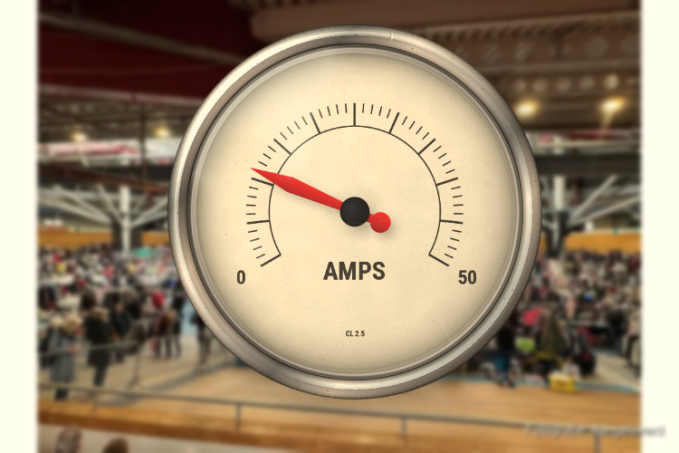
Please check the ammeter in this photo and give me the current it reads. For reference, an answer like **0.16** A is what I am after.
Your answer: **11** A
